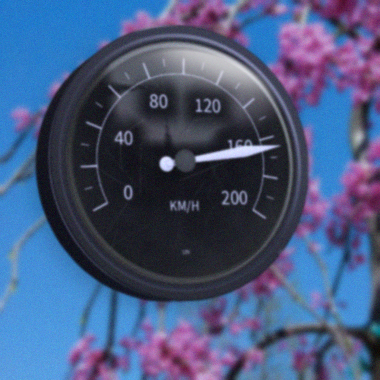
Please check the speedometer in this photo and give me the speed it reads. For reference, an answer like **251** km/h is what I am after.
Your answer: **165** km/h
